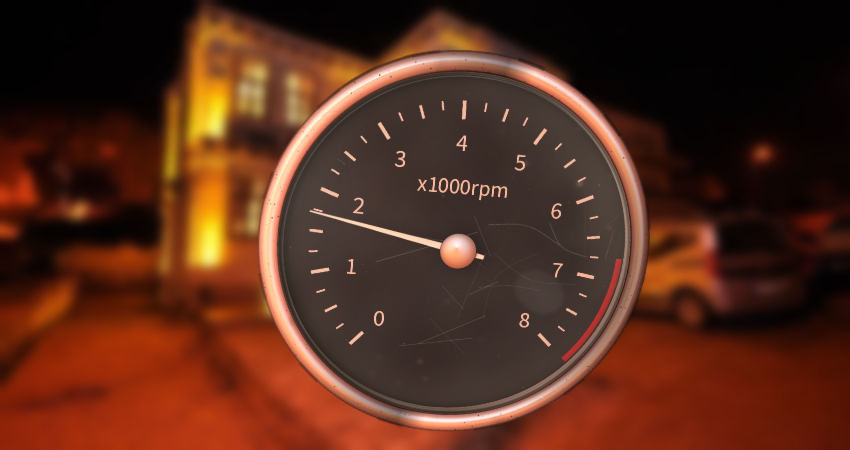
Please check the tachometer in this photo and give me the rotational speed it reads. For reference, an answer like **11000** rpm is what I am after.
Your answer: **1750** rpm
